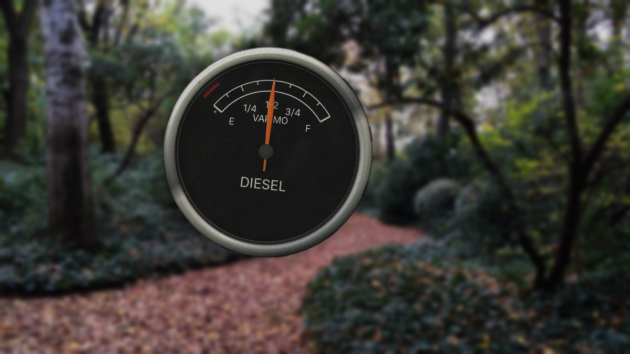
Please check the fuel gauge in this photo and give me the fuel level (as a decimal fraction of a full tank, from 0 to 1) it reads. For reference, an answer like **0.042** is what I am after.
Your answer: **0.5**
